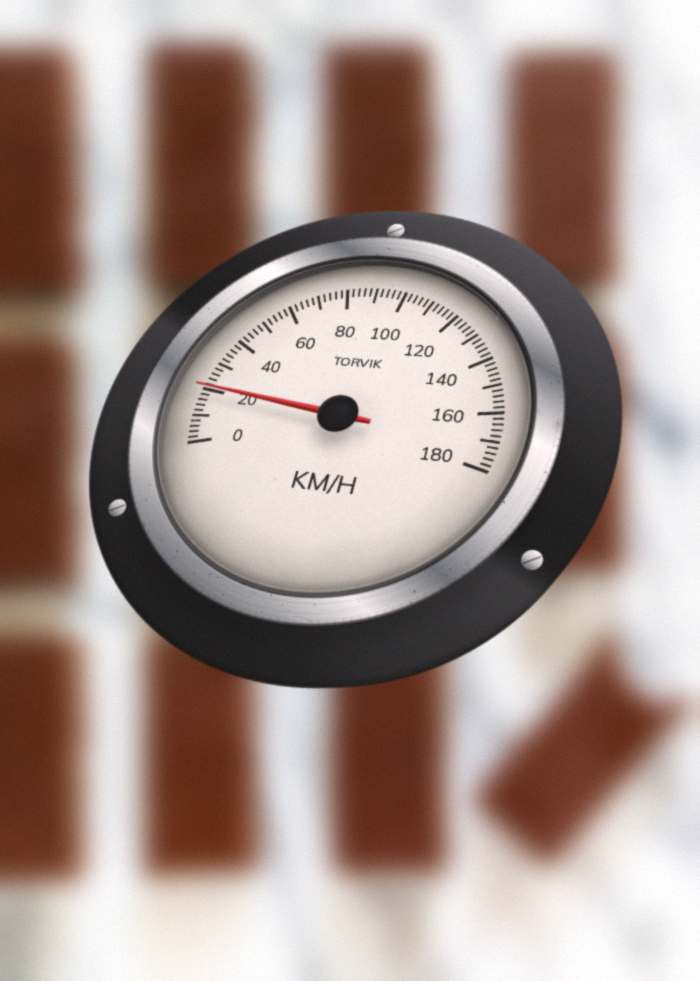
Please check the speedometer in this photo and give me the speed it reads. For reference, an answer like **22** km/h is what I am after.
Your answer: **20** km/h
